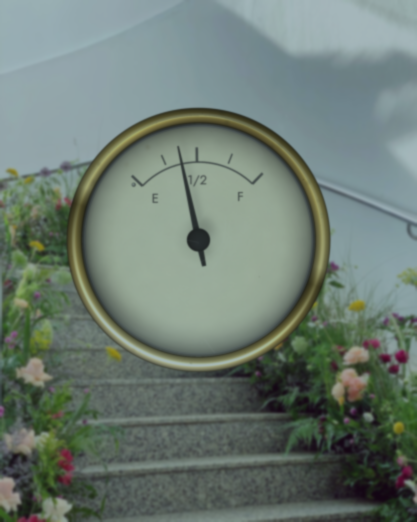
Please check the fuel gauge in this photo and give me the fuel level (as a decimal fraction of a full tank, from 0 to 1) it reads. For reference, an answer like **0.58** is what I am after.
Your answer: **0.375**
